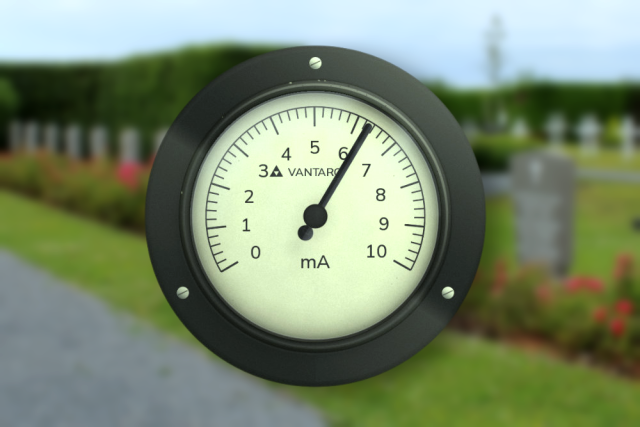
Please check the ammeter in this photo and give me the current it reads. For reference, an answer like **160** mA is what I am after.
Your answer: **6.3** mA
